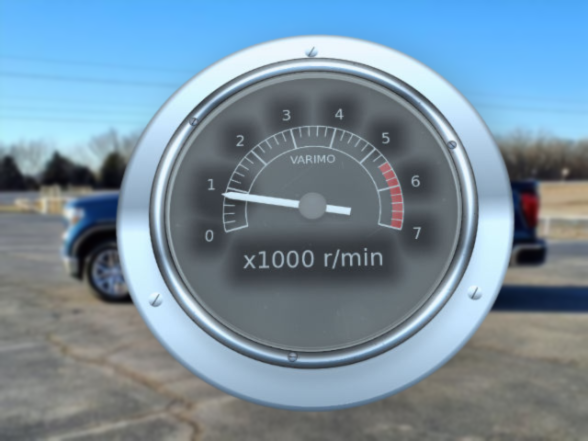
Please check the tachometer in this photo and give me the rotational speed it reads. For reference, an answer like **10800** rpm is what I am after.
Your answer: **800** rpm
